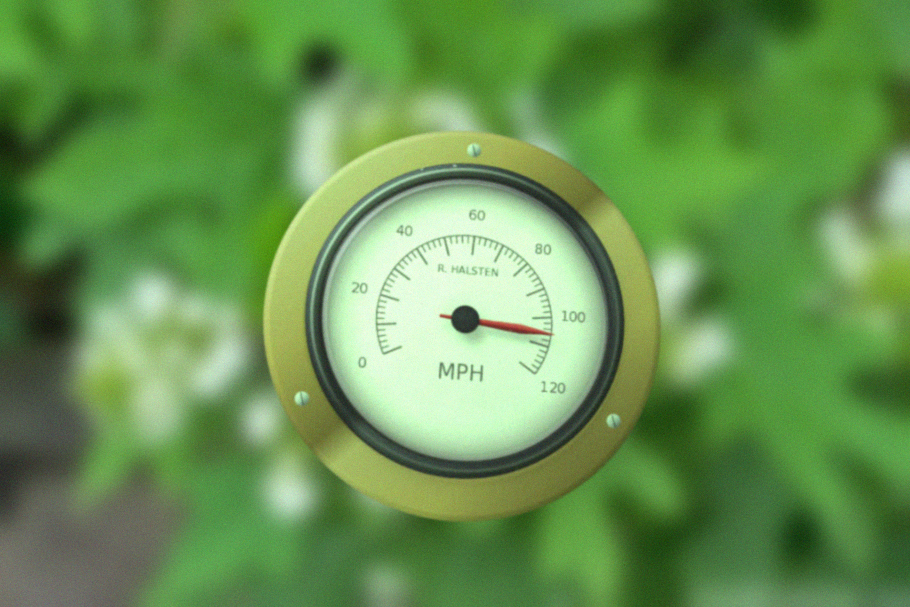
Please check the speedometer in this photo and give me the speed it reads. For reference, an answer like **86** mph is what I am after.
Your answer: **106** mph
